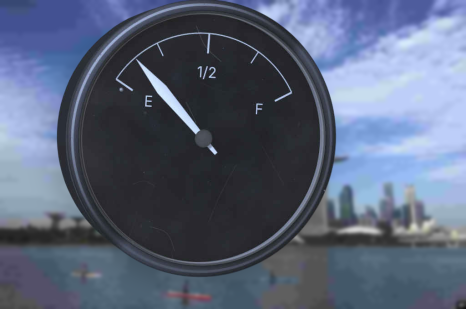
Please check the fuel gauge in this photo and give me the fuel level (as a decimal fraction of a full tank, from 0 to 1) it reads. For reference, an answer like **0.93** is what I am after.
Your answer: **0.125**
